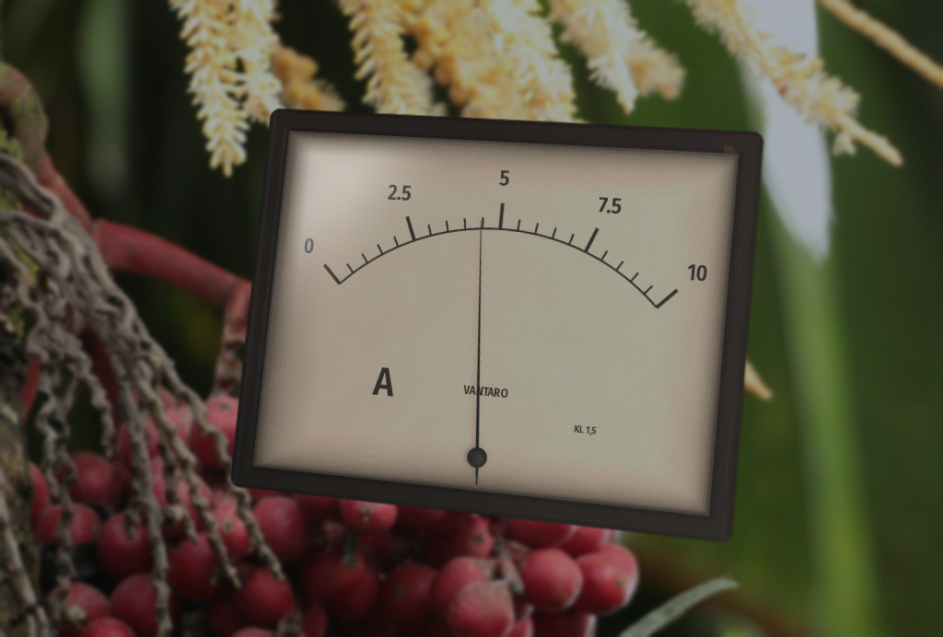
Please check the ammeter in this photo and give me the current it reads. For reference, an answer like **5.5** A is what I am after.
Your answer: **4.5** A
